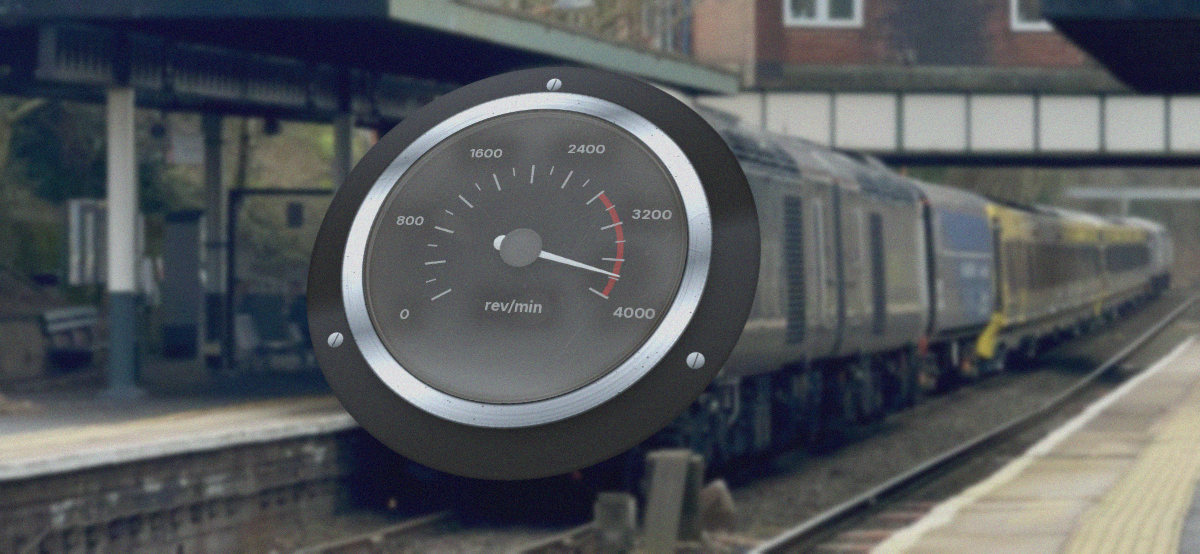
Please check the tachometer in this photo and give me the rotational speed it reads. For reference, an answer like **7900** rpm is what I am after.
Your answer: **3800** rpm
